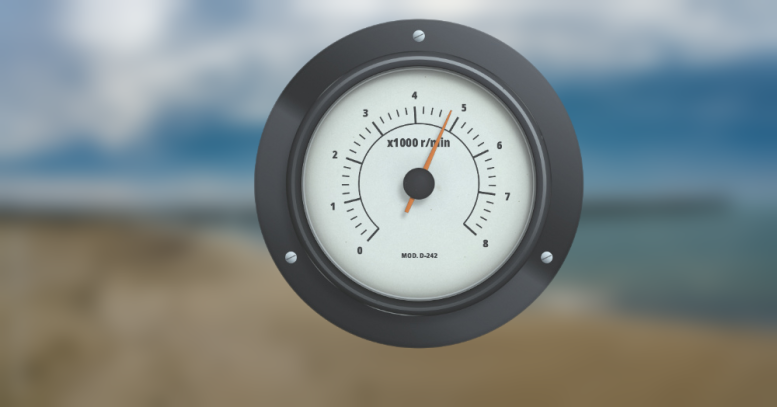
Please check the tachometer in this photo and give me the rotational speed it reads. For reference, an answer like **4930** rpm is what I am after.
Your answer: **4800** rpm
